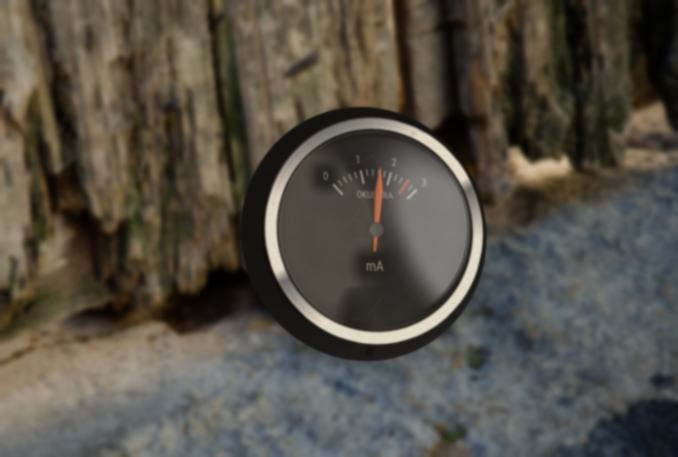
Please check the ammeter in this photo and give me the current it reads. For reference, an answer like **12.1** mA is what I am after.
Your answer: **1.6** mA
